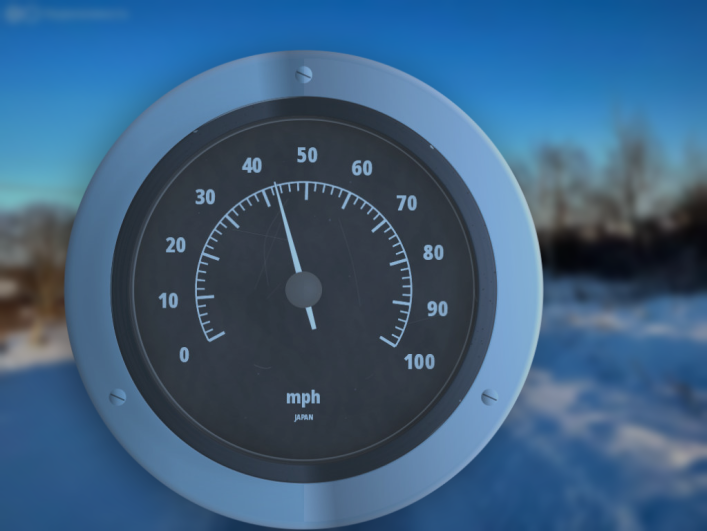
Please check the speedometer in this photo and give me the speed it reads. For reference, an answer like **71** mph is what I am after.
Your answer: **43** mph
